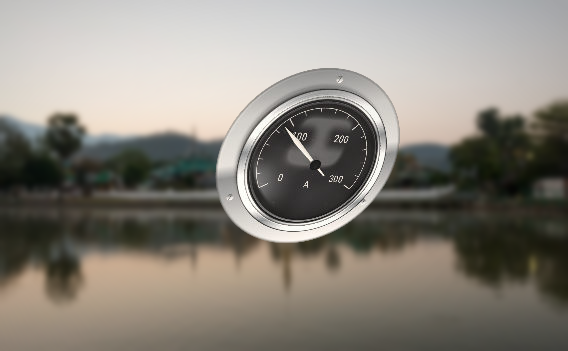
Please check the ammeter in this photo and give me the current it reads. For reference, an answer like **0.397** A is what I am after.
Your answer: **90** A
